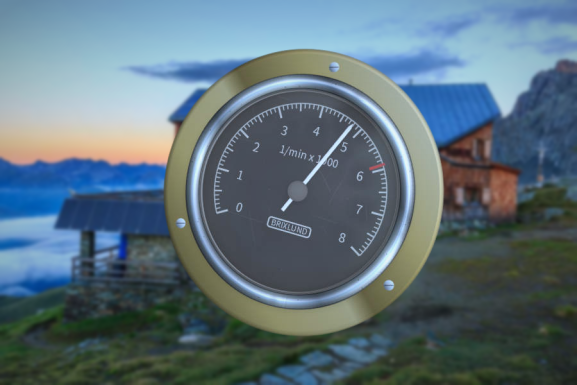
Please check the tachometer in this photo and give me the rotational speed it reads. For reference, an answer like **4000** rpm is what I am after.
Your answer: **4800** rpm
